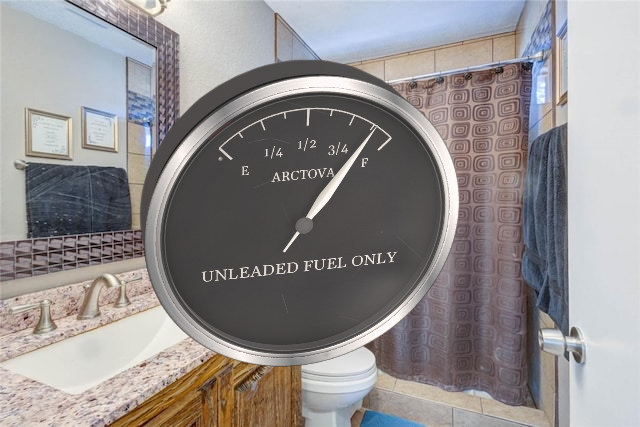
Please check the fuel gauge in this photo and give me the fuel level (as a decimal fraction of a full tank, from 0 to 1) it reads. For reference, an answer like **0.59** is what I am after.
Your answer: **0.875**
